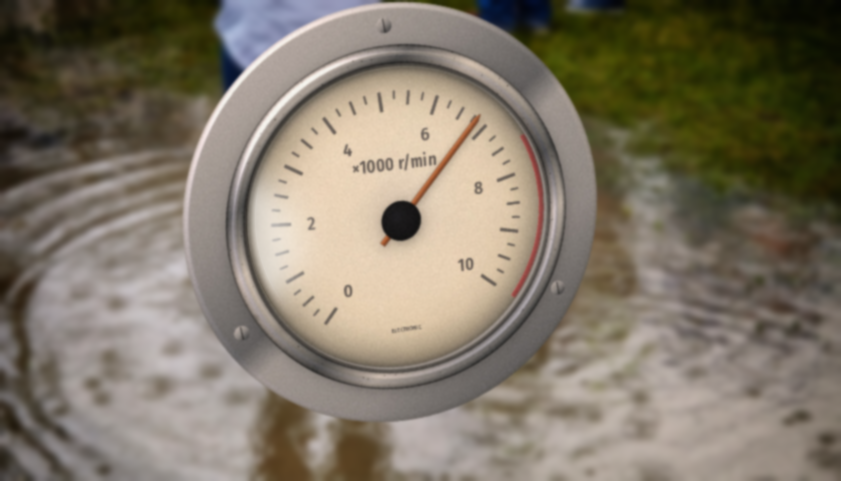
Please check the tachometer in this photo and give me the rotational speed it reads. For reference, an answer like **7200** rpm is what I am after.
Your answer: **6750** rpm
